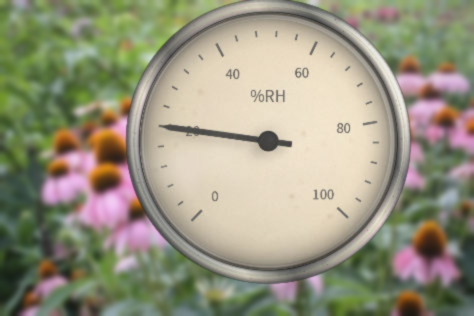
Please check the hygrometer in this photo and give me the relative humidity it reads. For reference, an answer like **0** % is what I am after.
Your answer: **20** %
